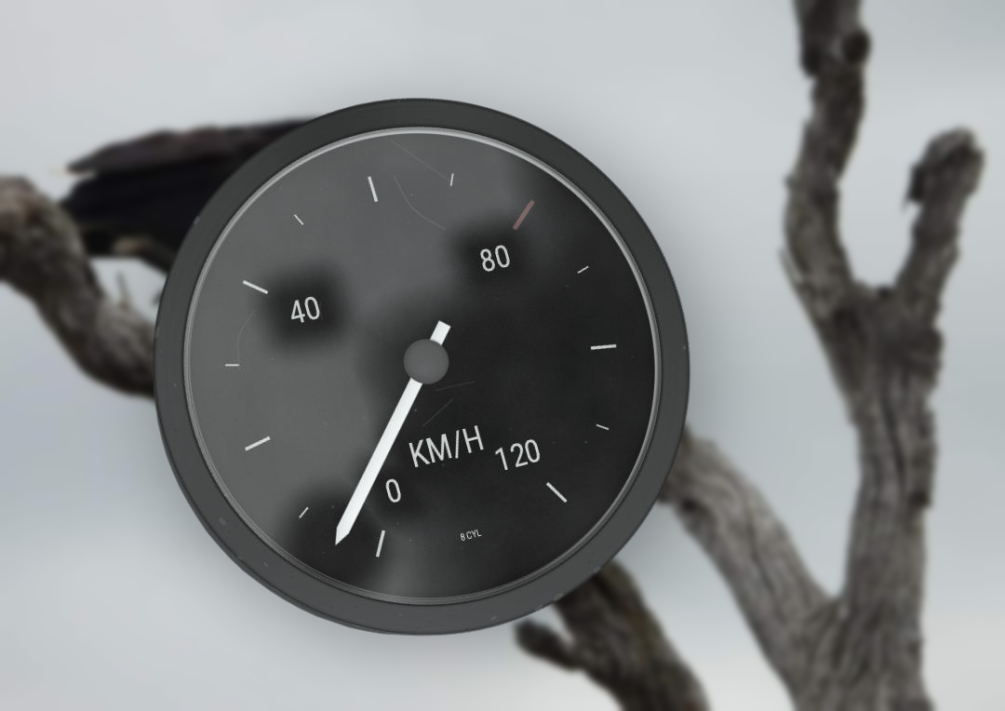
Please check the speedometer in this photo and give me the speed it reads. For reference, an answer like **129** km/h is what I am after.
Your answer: **5** km/h
